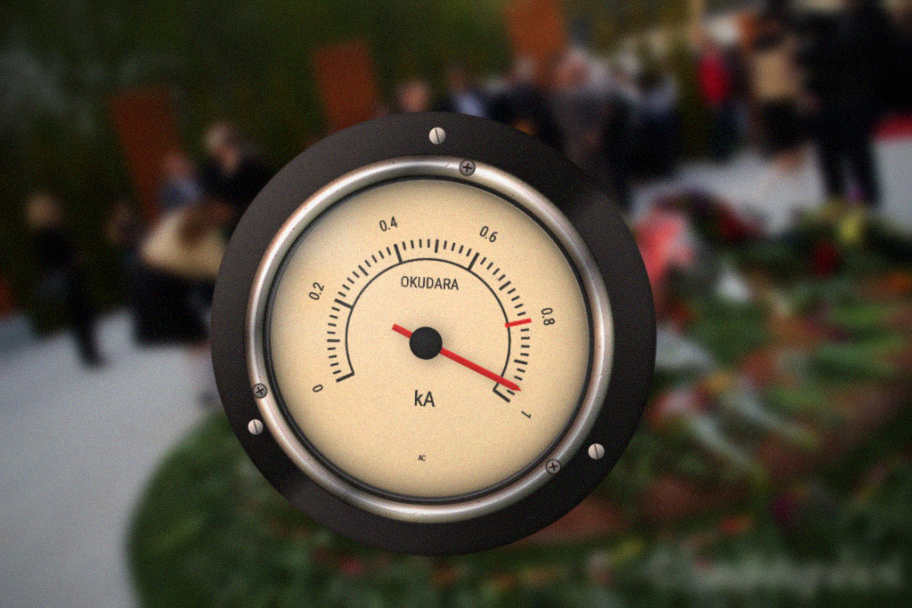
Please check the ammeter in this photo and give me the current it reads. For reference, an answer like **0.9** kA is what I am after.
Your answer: **0.96** kA
